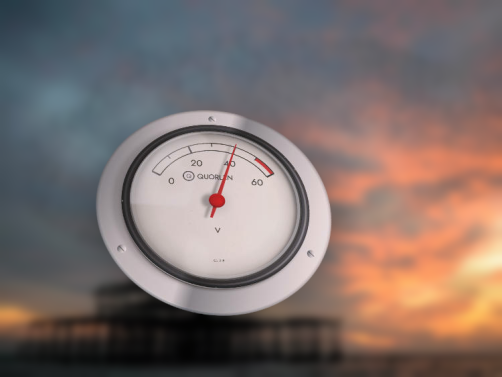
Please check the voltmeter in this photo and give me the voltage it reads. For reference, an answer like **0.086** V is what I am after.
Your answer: **40** V
